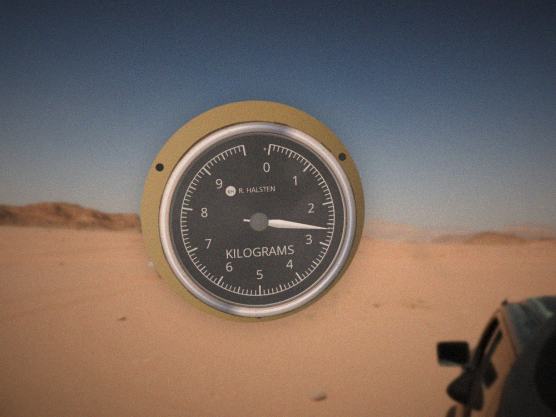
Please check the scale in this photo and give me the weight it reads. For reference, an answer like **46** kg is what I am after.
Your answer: **2.6** kg
